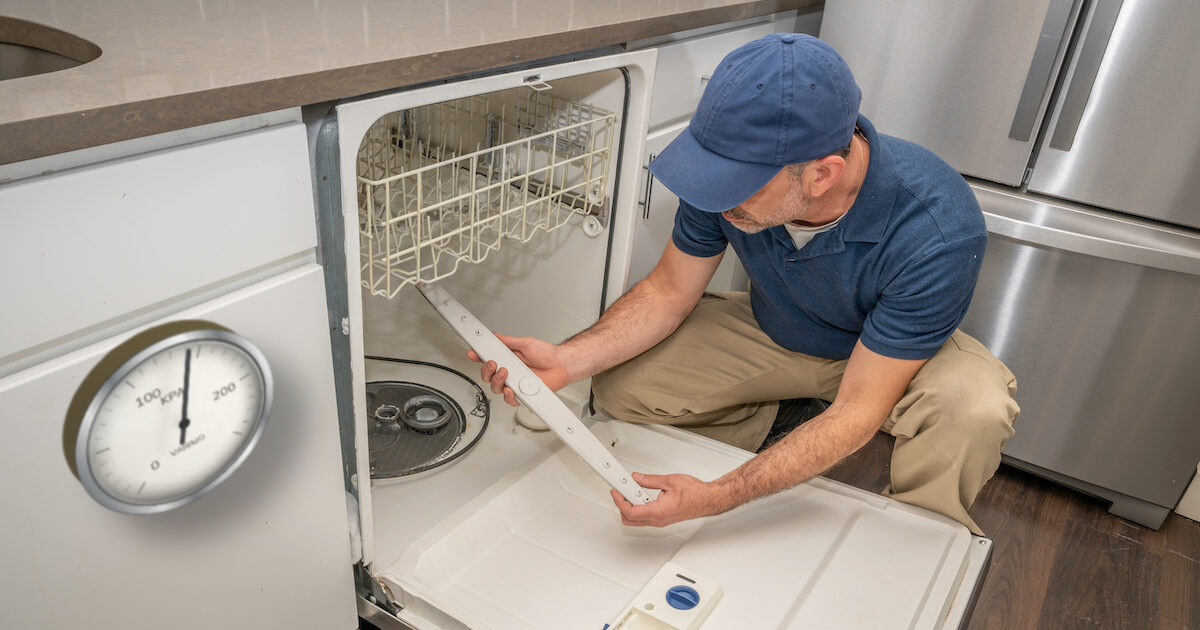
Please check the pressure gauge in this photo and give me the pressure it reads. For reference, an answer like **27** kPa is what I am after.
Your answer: **140** kPa
